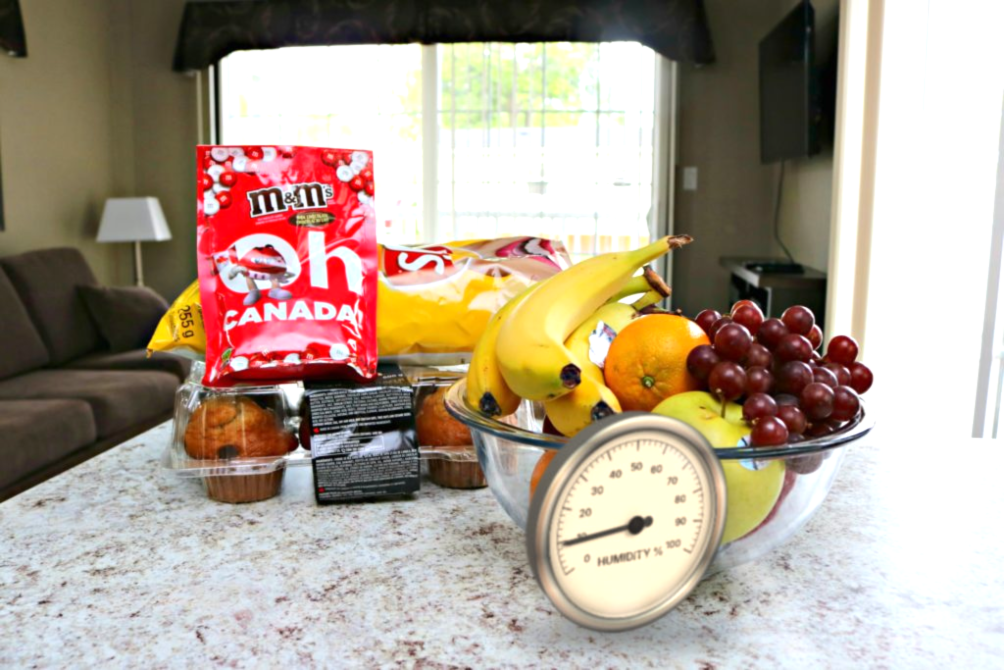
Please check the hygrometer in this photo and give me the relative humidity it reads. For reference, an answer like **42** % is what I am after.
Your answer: **10** %
